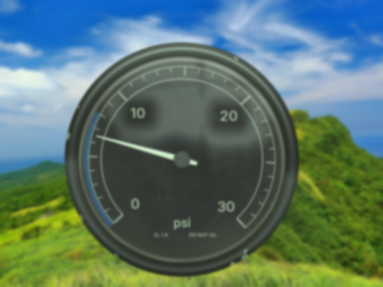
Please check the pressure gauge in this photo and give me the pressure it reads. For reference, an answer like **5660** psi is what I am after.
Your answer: **6.5** psi
